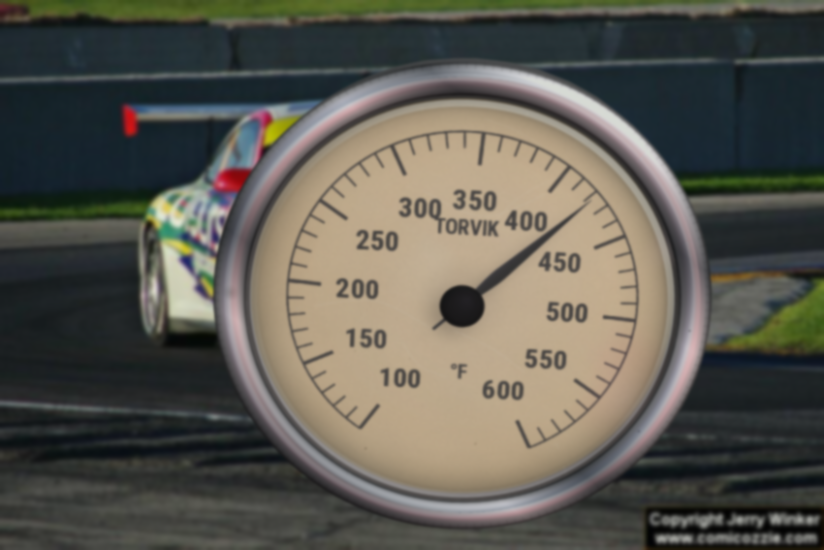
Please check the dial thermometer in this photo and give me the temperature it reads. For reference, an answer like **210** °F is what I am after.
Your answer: **420** °F
